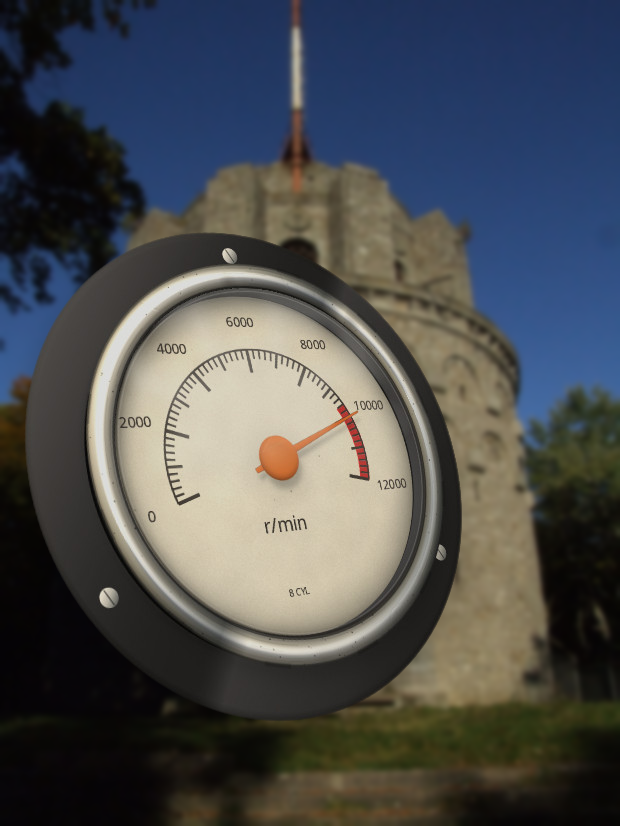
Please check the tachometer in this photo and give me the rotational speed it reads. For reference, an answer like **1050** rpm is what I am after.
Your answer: **10000** rpm
